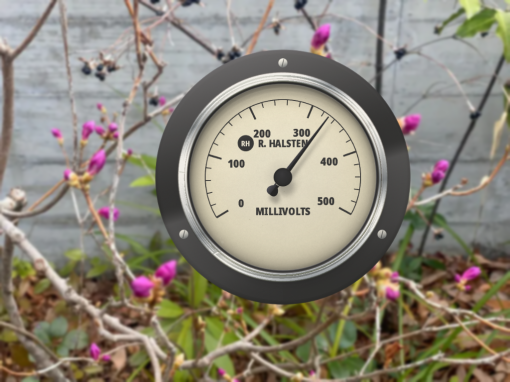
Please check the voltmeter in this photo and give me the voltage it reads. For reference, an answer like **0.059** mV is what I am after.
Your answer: **330** mV
